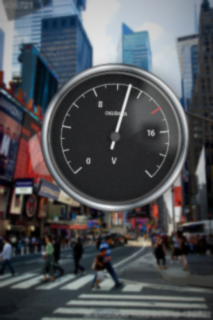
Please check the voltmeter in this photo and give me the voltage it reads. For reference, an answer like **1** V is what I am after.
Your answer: **11** V
